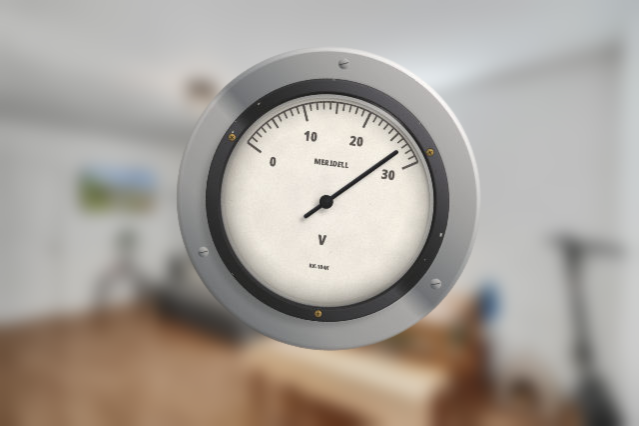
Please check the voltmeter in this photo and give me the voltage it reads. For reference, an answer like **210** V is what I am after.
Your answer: **27** V
